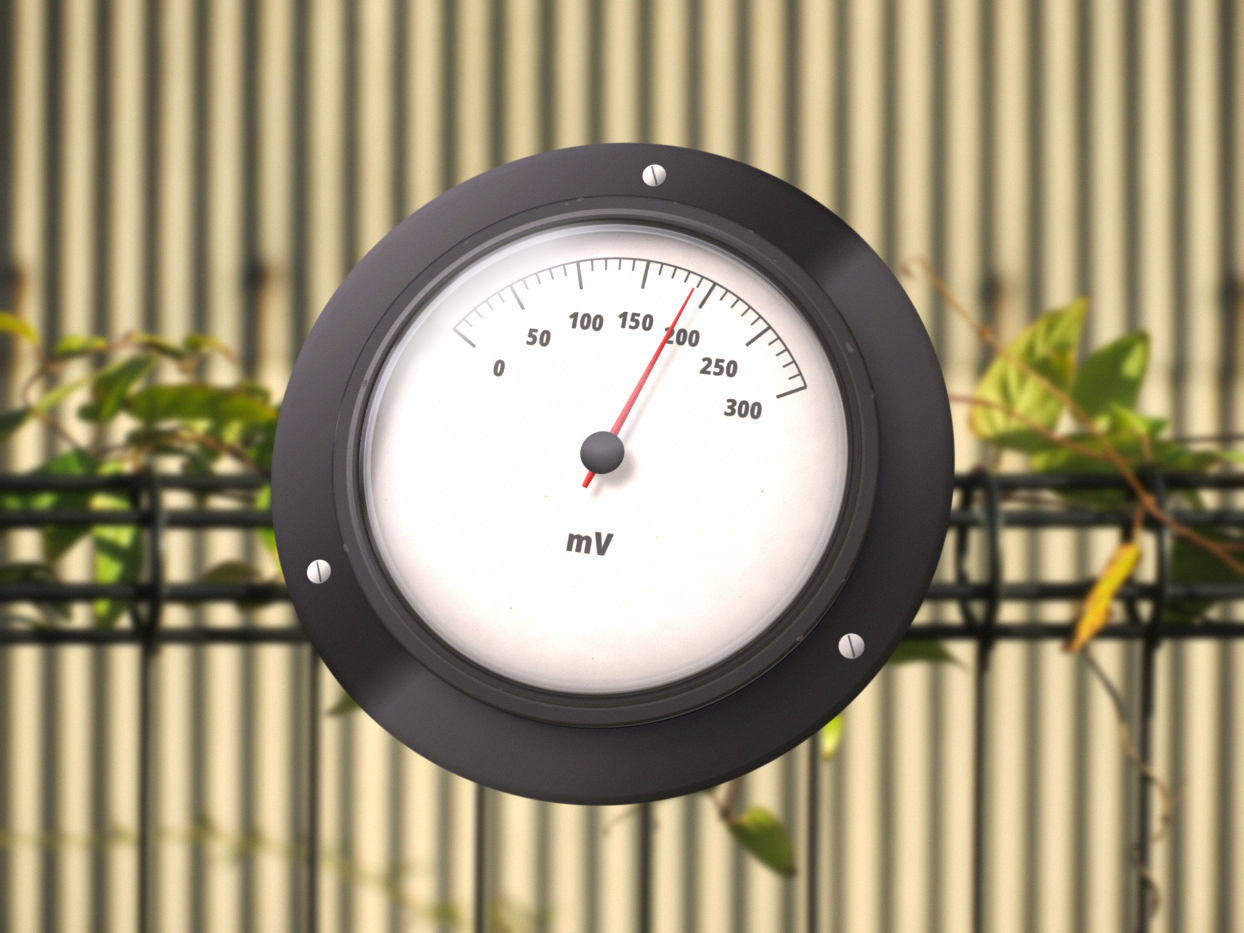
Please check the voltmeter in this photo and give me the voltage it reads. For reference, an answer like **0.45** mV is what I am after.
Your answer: **190** mV
